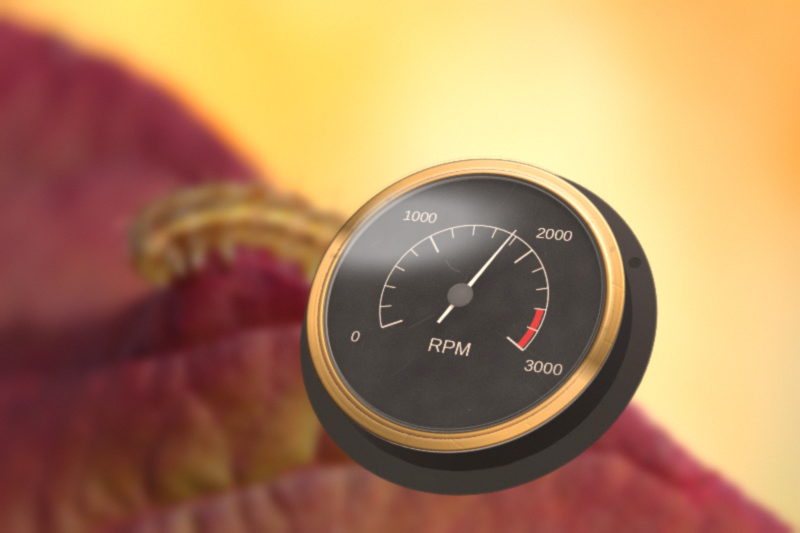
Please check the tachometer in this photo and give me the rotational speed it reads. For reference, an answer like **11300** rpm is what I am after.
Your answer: **1800** rpm
